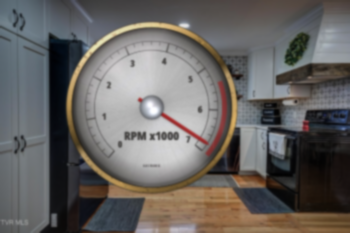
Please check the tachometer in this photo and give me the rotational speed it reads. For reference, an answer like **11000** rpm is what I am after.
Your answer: **6800** rpm
